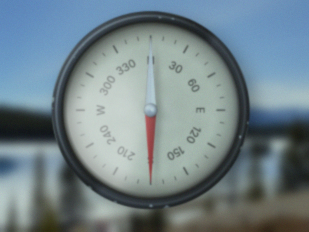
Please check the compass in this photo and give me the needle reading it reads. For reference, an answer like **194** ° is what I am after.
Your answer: **180** °
